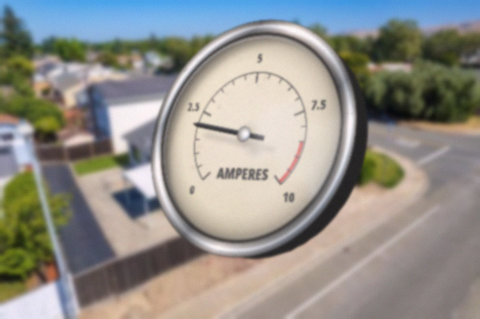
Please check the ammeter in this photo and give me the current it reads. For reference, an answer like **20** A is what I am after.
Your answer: **2** A
